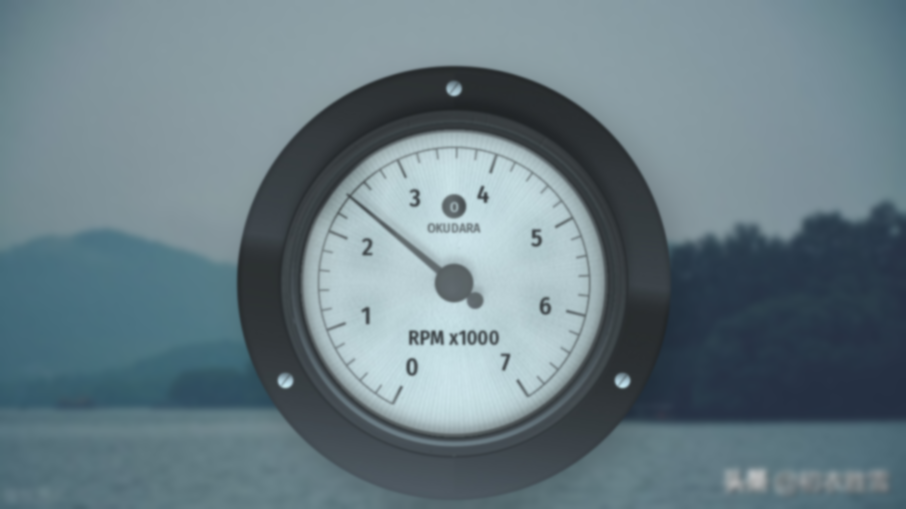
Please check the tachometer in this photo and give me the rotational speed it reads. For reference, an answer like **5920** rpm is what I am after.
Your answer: **2400** rpm
